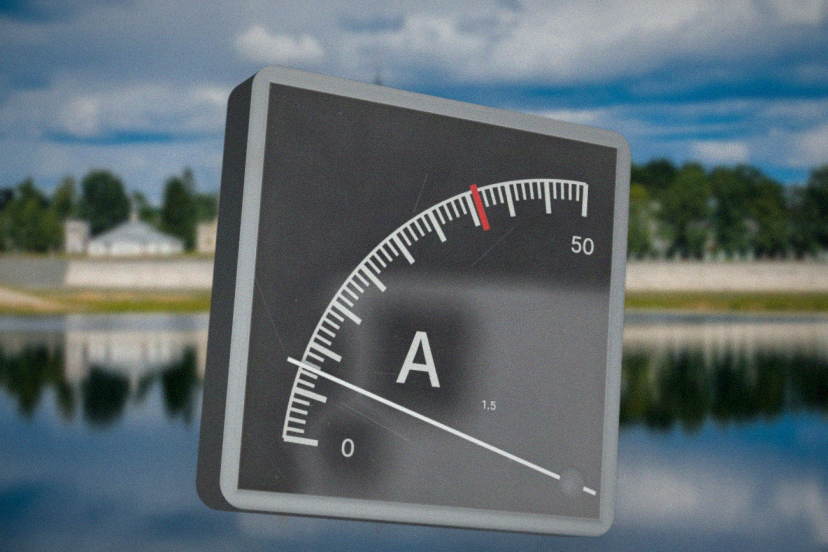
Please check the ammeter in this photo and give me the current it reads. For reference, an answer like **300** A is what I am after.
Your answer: **7.5** A
